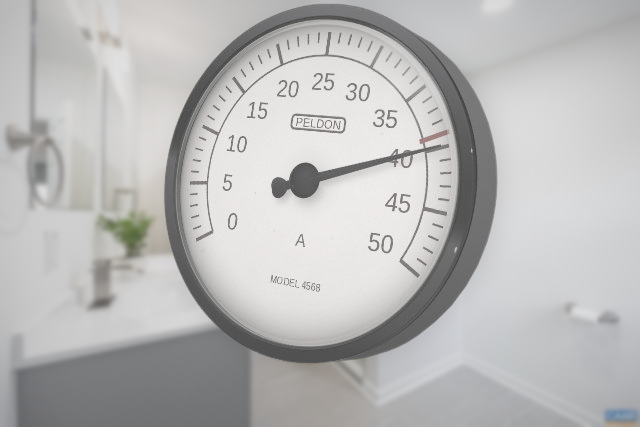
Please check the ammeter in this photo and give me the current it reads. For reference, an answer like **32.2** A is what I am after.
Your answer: **40** A
